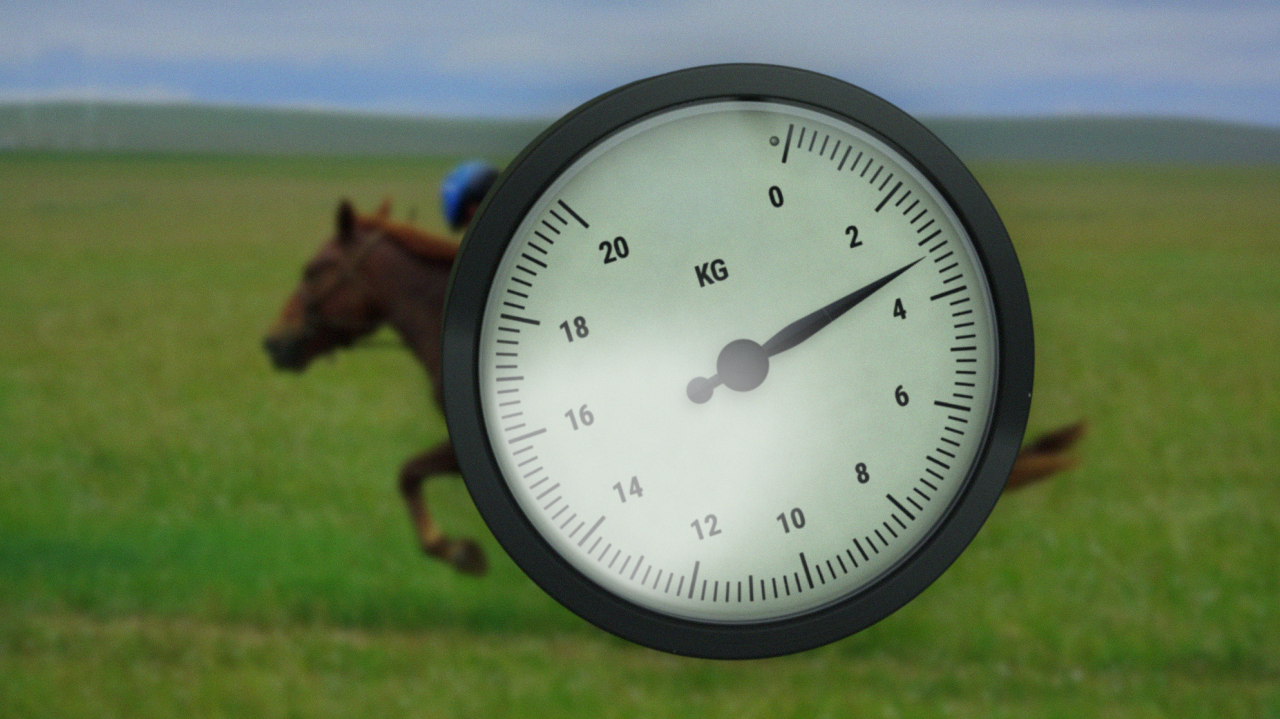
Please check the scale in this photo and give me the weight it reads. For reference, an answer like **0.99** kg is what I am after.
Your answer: **3.2** kg
